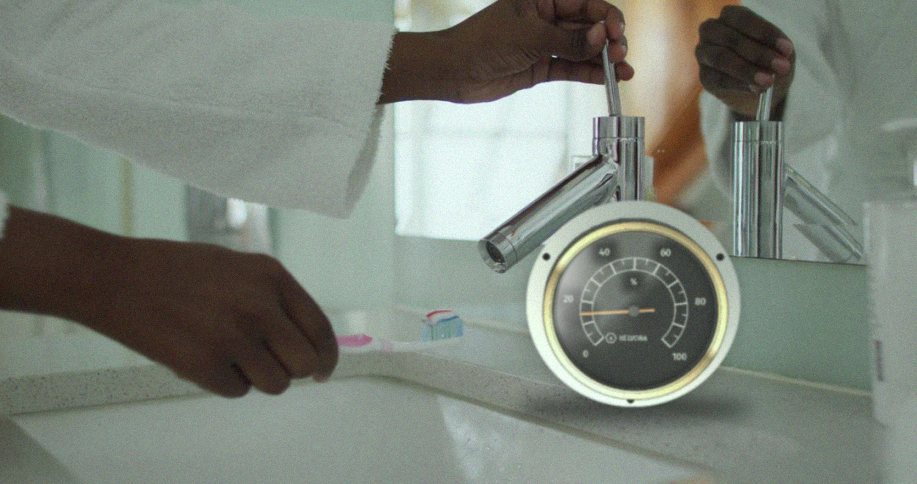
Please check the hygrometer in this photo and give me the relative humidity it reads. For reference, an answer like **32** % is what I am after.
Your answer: **15** %
